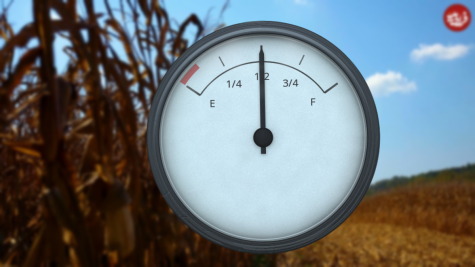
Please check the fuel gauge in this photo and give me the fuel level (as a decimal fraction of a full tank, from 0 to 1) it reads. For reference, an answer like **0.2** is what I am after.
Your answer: **0.5**
